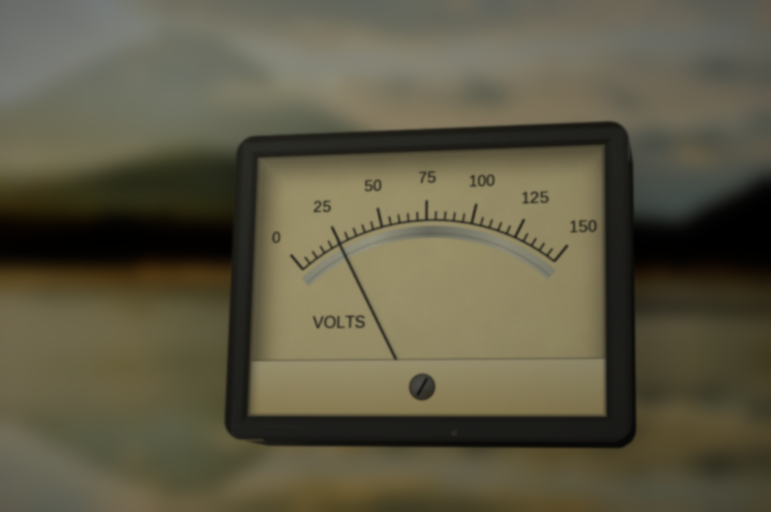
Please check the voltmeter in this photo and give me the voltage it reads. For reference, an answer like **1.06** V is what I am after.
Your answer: **25** V
